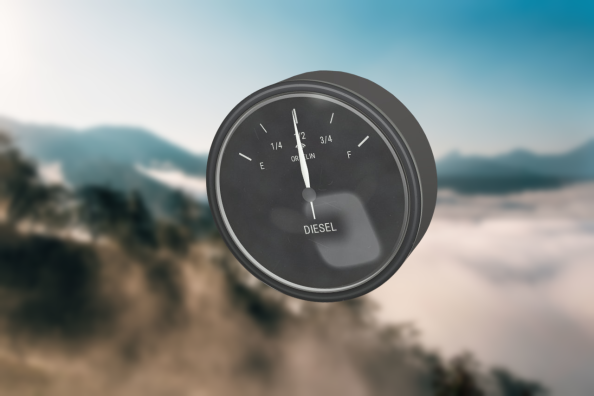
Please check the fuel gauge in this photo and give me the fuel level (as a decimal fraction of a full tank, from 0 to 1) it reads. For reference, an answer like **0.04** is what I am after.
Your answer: **0.5**
